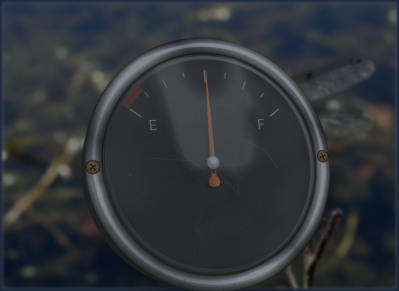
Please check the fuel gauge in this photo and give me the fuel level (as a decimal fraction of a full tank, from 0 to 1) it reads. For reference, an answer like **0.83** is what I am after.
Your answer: **0.5**
